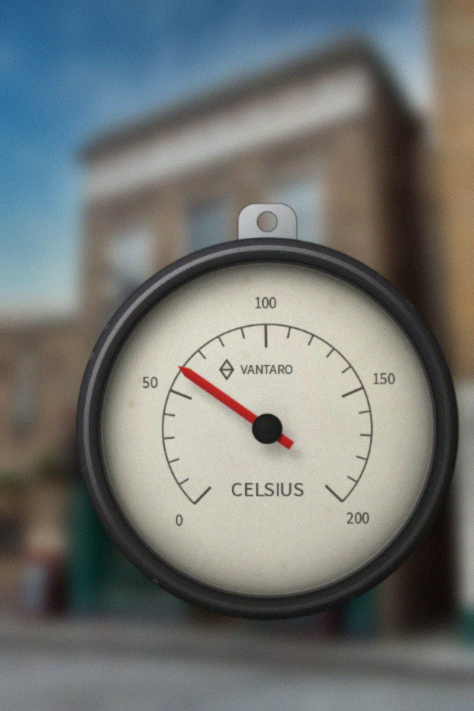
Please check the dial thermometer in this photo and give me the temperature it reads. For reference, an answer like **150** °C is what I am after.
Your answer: **60** °C
